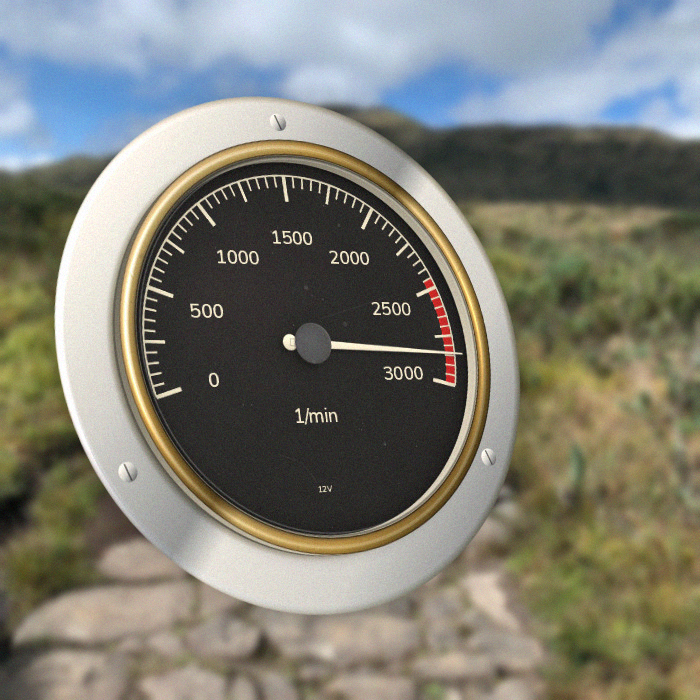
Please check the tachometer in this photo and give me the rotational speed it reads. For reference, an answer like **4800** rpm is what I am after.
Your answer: **2850** rpm
